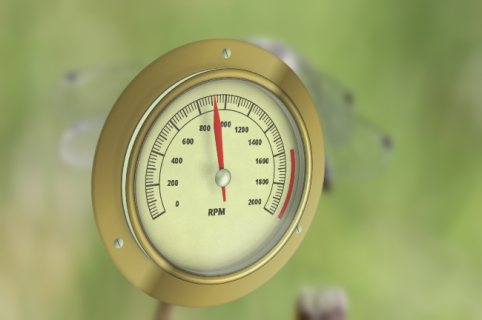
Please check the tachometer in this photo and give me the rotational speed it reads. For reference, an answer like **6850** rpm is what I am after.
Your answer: **900** rpm
